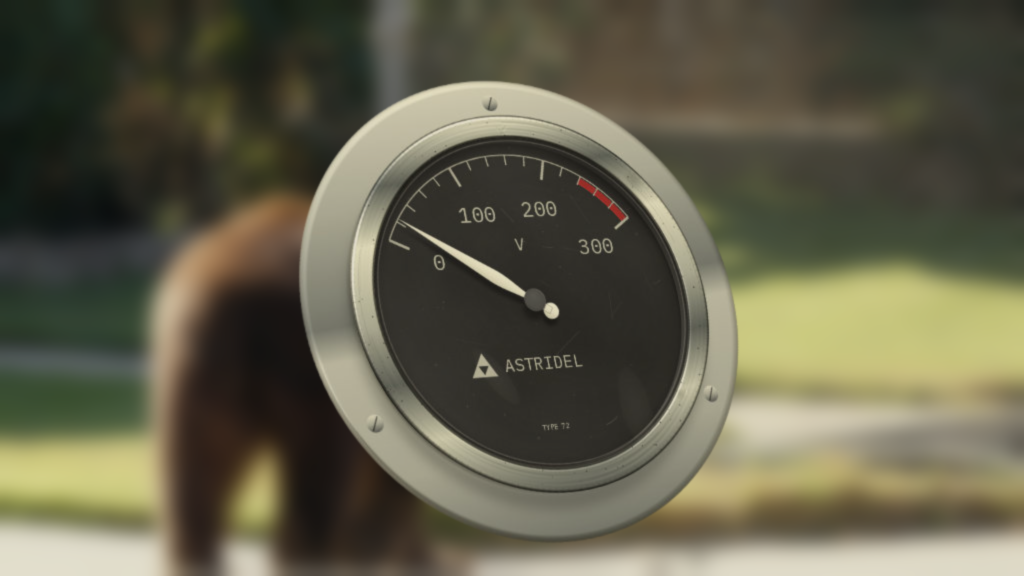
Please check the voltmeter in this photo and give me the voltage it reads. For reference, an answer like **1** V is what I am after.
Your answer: **20** V
